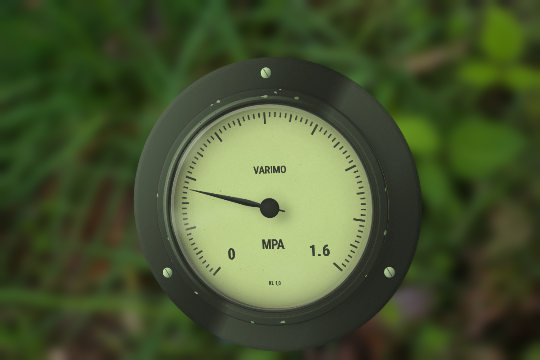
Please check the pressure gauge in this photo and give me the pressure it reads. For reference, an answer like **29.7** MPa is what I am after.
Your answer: **0.36** MPa
